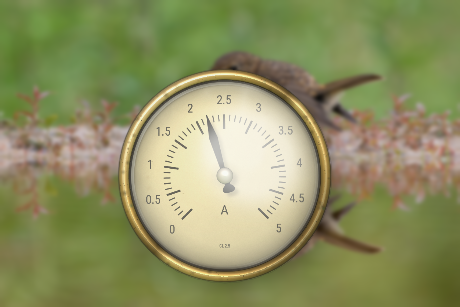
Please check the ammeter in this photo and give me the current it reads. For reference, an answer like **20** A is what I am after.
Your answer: **2.2** A
